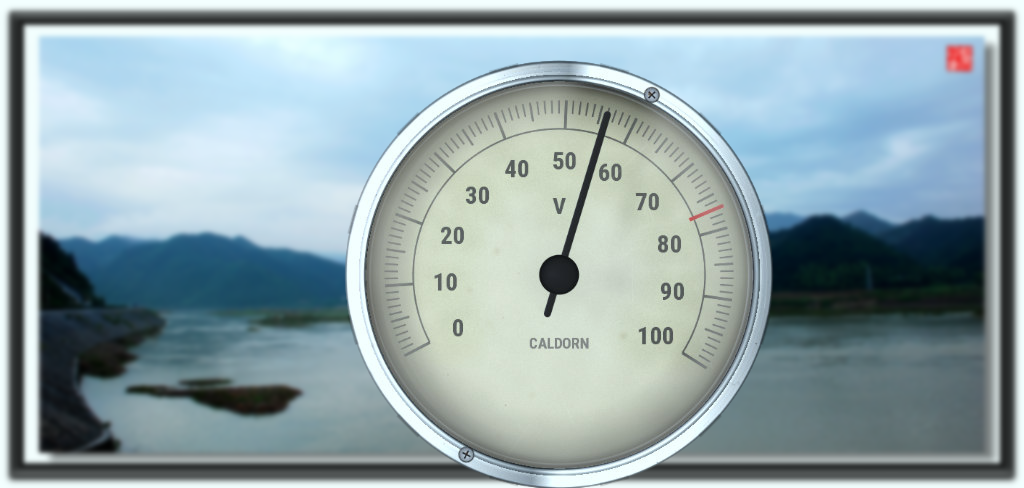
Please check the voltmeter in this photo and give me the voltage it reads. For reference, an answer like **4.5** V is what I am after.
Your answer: **56** V
